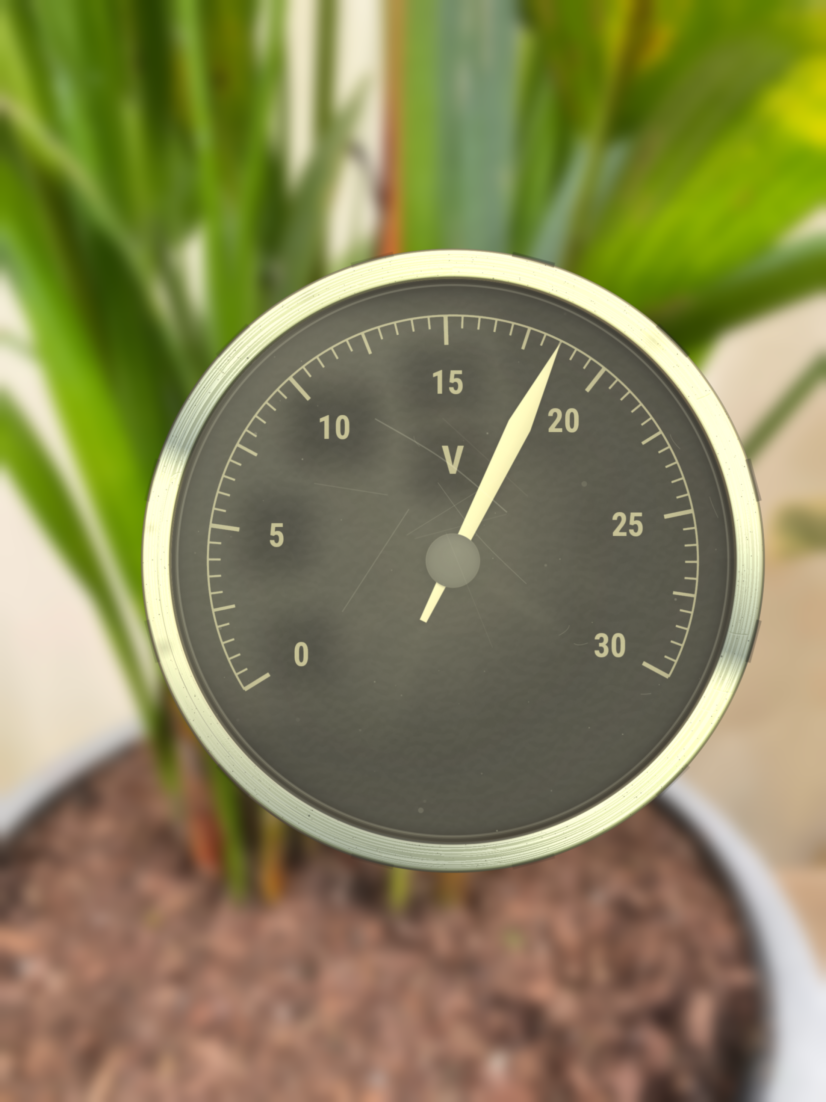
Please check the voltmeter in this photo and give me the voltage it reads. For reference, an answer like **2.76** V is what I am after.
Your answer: **18.5** V
